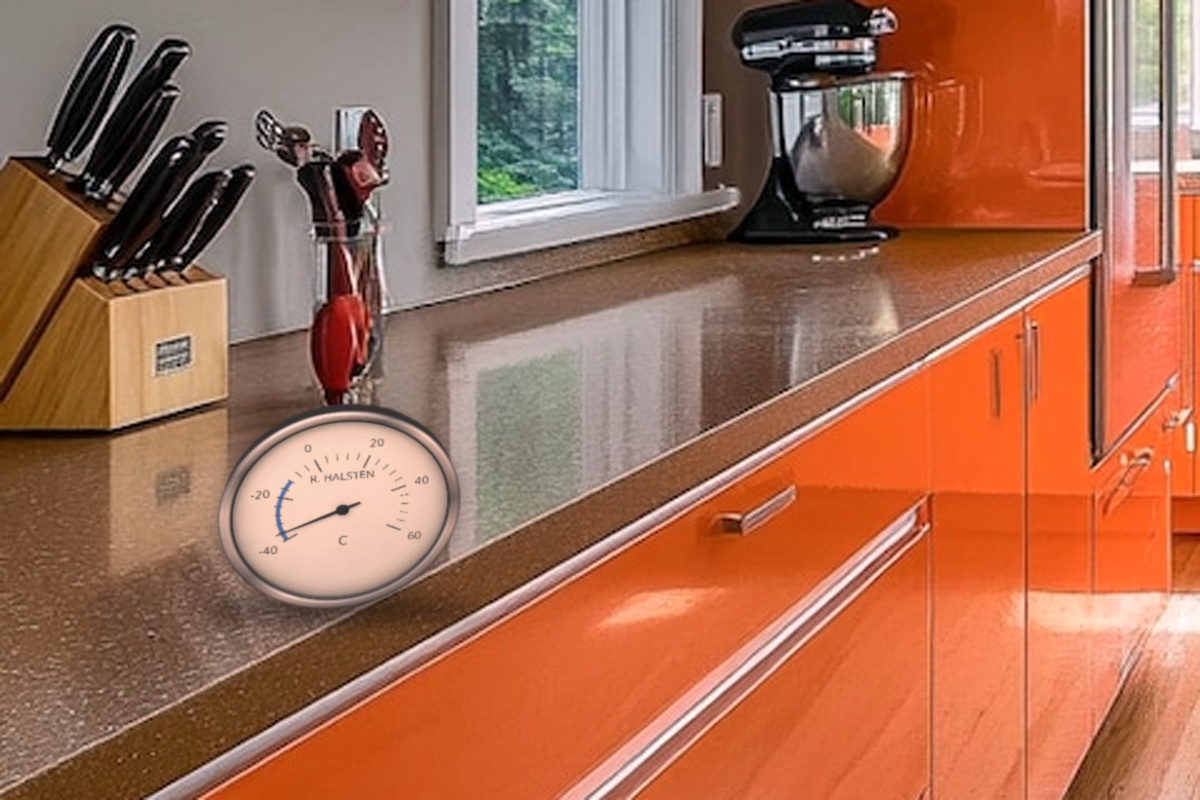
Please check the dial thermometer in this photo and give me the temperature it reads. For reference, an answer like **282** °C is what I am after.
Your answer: **-36** °C
